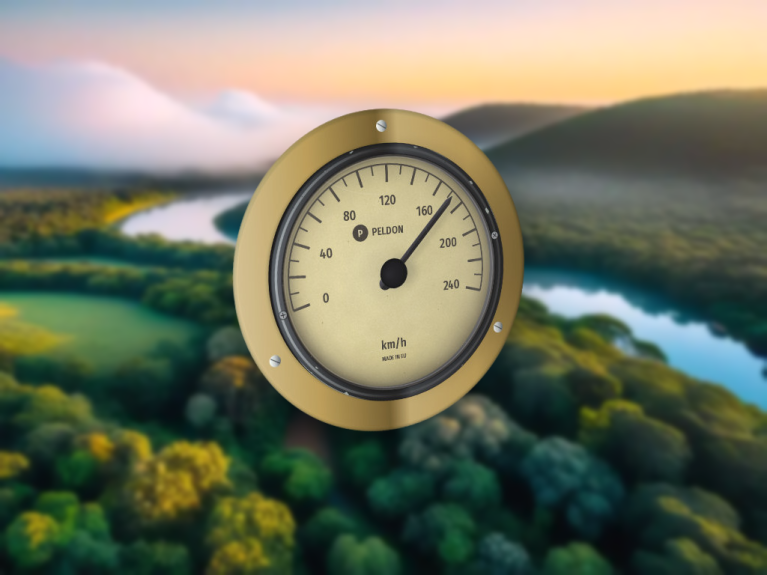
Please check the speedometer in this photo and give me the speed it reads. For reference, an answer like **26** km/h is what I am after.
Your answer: **170** km/h
